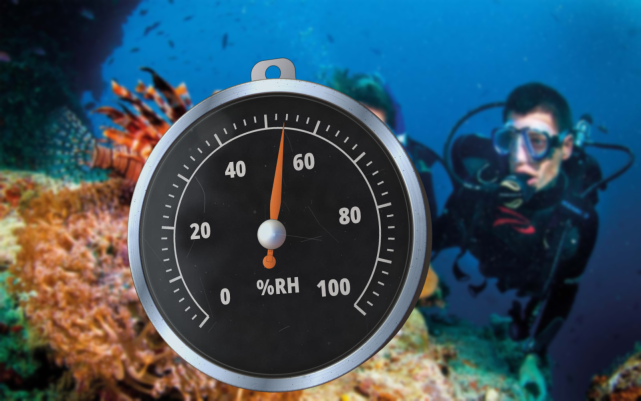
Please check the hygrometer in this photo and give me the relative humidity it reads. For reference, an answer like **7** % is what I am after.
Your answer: **54** %
